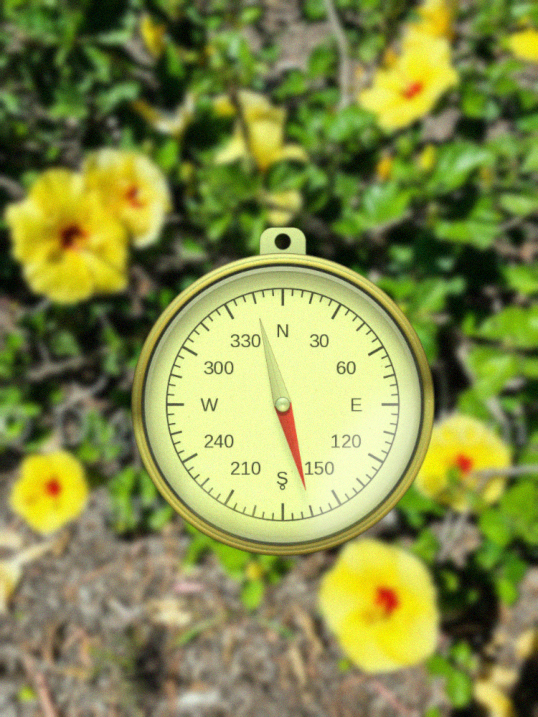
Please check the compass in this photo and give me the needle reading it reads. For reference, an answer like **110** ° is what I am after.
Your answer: **165** °
